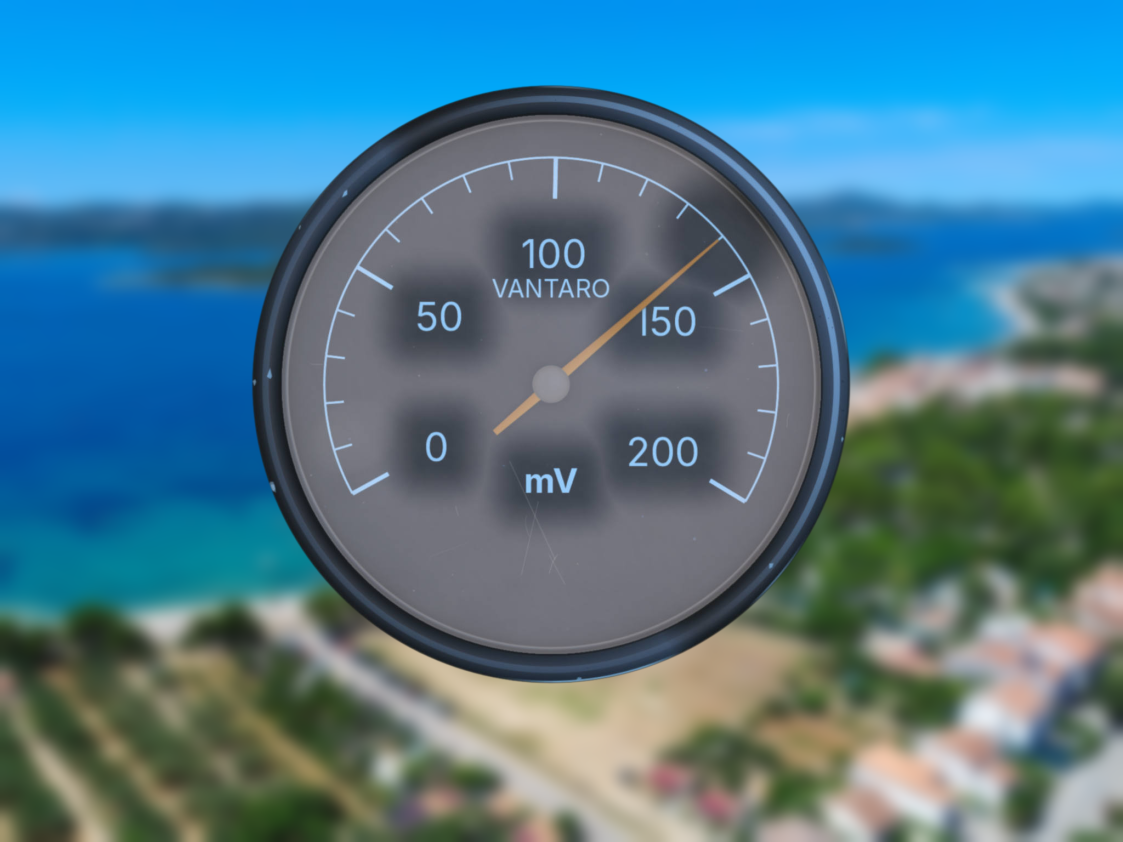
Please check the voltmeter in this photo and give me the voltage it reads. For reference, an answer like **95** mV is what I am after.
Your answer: **140** mV
